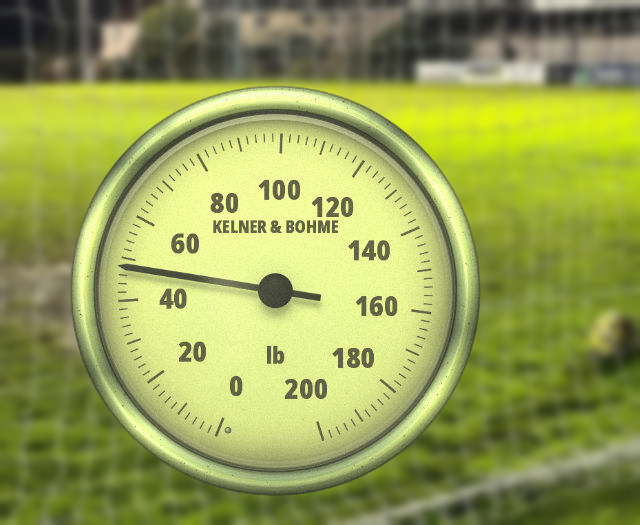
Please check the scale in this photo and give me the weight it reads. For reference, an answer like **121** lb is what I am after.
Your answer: **48** lb
